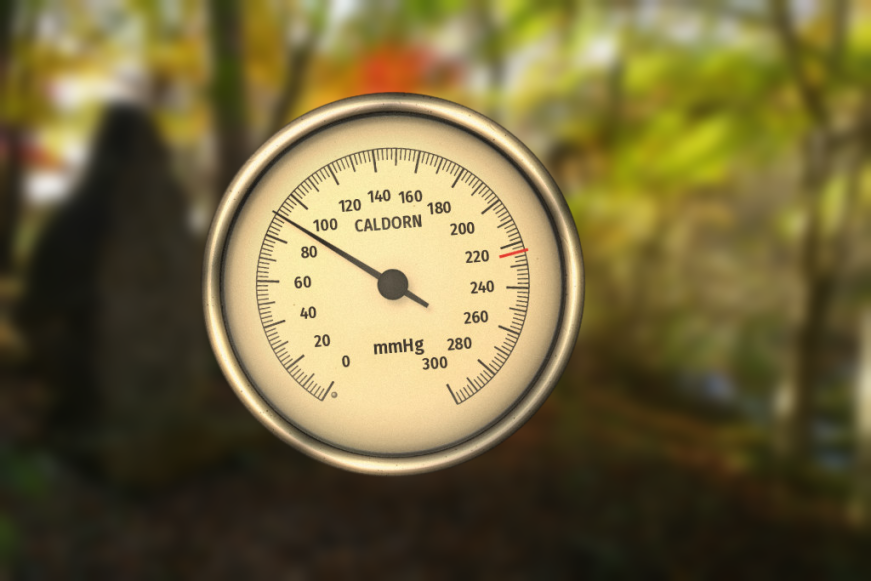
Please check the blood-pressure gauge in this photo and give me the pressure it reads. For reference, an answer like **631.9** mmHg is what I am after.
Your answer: **90** mmHg
